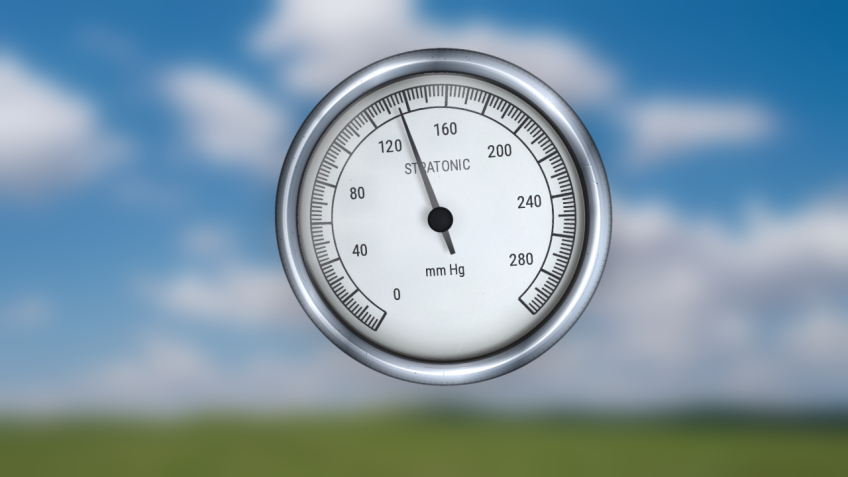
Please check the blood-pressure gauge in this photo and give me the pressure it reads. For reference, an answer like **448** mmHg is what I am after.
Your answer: **136** mmHg
